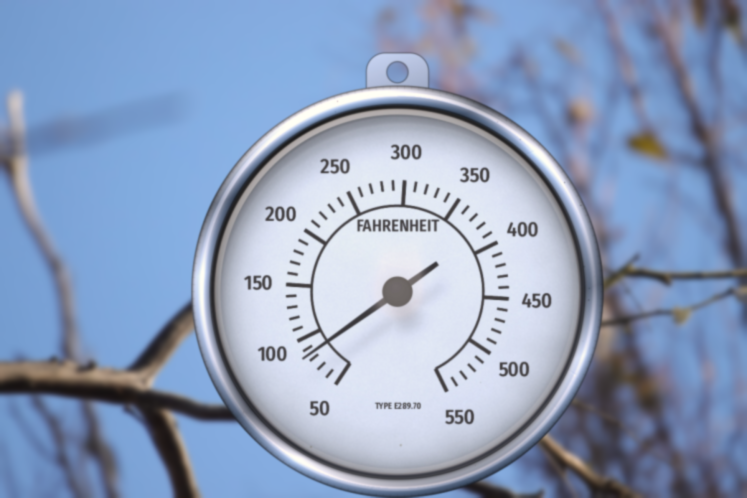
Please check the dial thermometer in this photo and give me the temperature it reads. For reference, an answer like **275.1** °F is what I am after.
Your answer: **85** °F
